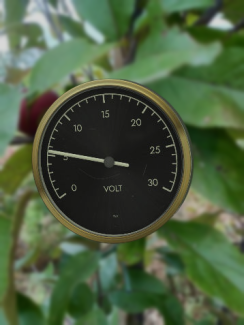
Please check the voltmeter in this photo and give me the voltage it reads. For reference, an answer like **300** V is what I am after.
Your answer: **5.5** V
